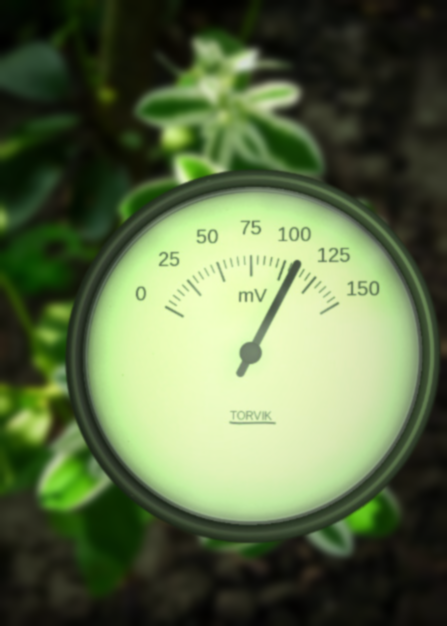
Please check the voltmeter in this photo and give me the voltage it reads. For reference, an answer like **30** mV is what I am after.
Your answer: **110** mV
